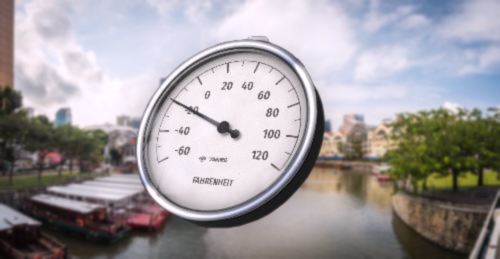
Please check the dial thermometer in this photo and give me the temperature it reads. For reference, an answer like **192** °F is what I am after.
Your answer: **-20** °F
